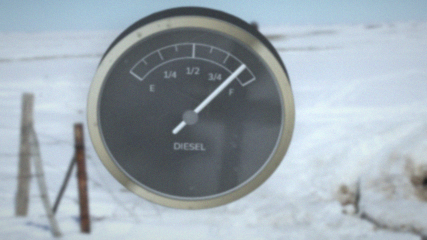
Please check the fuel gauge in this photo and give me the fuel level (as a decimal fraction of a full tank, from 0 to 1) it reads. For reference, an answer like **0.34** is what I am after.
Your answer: **0.875**
